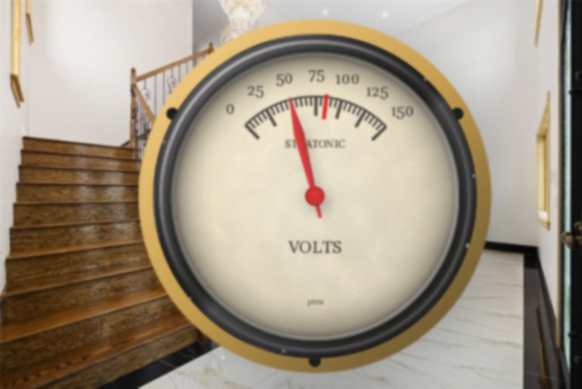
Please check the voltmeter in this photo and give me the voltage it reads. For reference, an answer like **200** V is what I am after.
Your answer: **50** V
